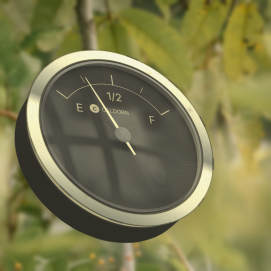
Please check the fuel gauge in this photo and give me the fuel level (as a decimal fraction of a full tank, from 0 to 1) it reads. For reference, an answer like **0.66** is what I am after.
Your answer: **0.25**
